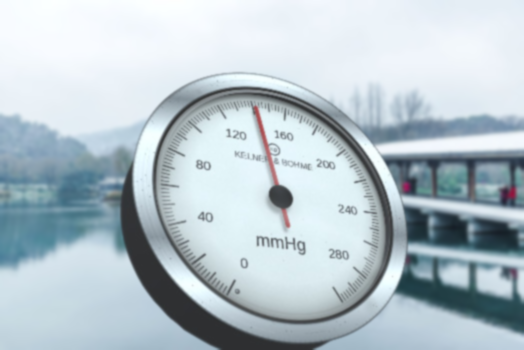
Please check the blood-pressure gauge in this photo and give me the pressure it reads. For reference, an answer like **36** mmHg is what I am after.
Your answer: **140** mmHg
